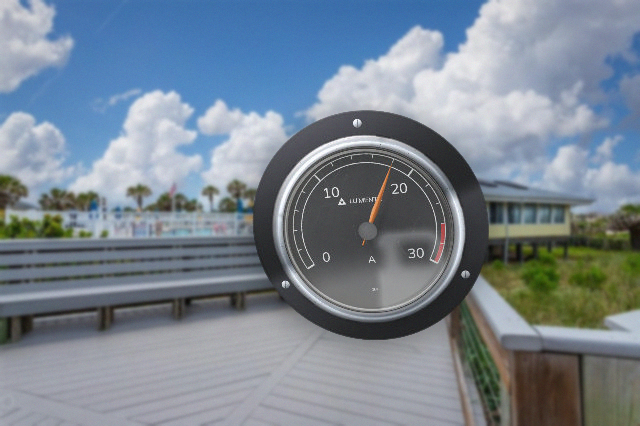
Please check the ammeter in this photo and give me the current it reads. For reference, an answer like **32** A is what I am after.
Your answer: **18** A
